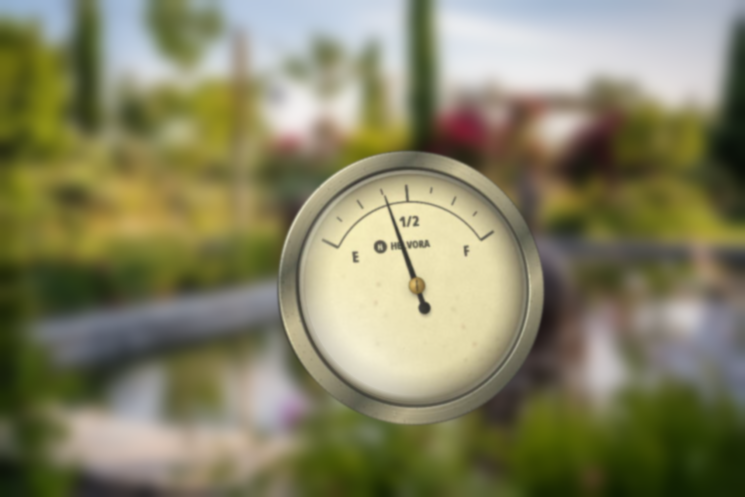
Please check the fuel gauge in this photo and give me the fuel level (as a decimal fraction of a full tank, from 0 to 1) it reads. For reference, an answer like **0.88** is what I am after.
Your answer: **0.375**
